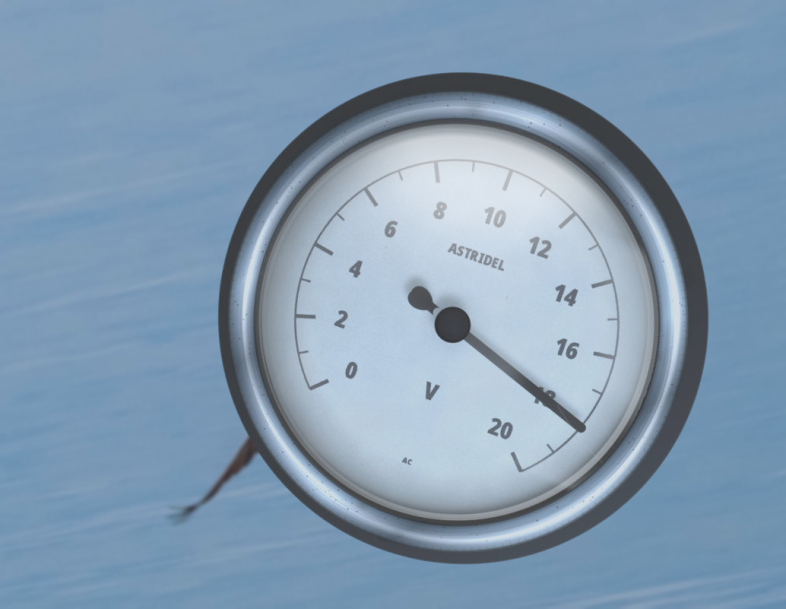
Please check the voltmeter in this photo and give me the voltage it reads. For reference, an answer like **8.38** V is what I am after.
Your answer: **18** V
